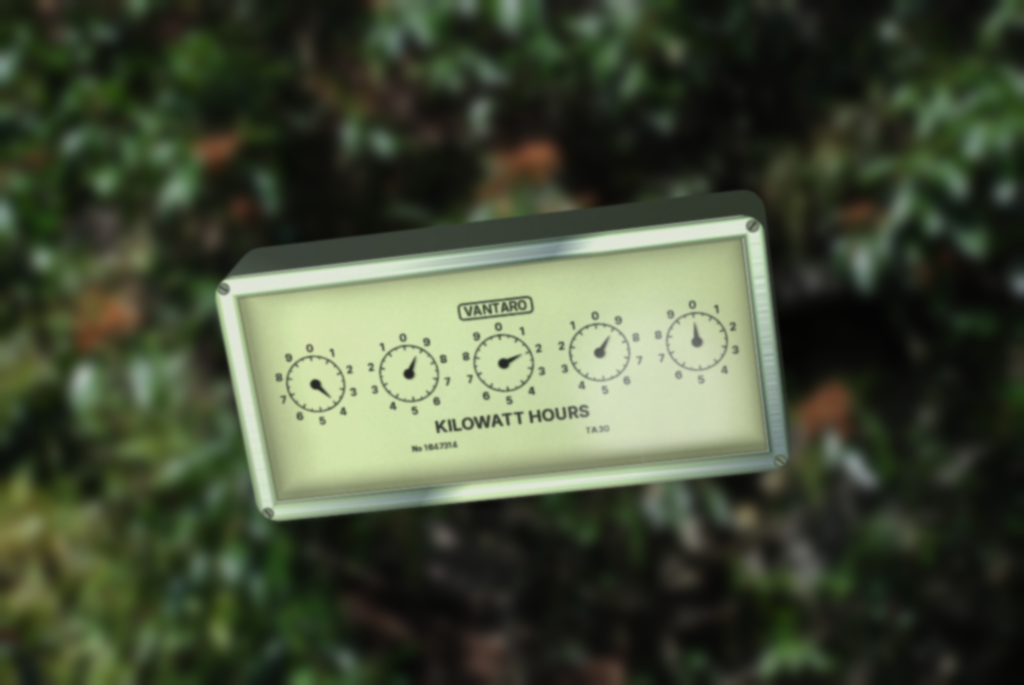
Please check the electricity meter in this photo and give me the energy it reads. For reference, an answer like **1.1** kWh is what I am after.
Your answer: **39190** kWh
